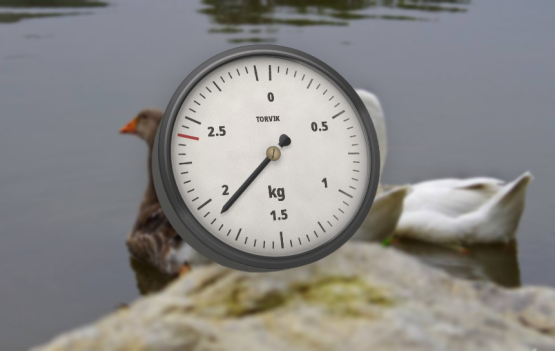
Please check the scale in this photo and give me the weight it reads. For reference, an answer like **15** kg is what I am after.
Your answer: **1.9** kg
